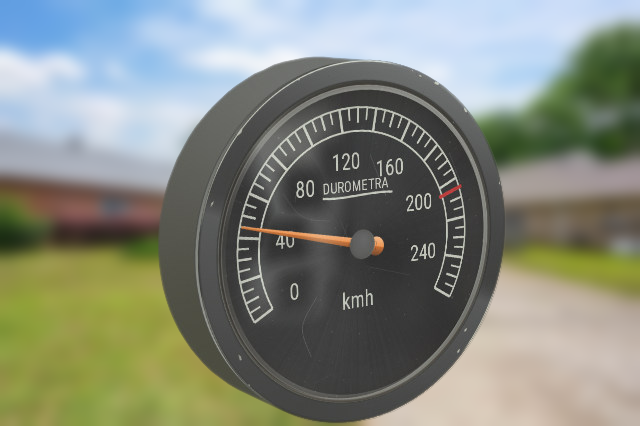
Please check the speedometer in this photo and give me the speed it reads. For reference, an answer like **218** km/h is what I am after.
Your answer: **45** km/h
